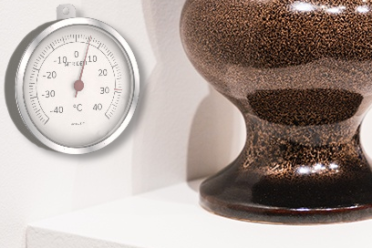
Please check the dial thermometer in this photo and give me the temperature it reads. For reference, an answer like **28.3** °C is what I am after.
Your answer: **5** °C
